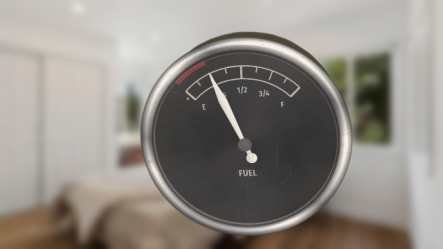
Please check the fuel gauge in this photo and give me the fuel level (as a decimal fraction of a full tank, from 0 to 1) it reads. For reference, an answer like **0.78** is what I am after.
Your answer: **0.25**
